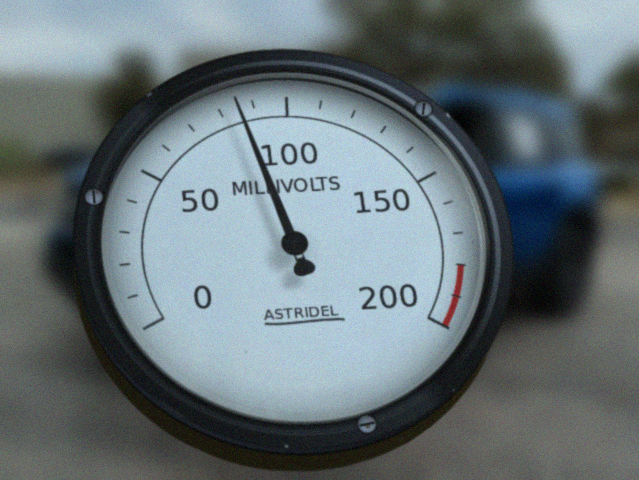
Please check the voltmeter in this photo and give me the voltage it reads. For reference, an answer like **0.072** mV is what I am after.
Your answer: **85** mV
